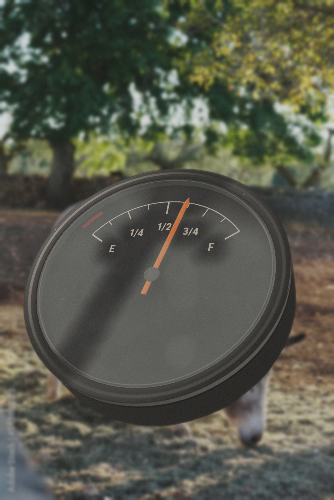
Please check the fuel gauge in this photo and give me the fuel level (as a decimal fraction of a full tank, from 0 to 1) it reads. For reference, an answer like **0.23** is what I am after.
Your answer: **0.625**
